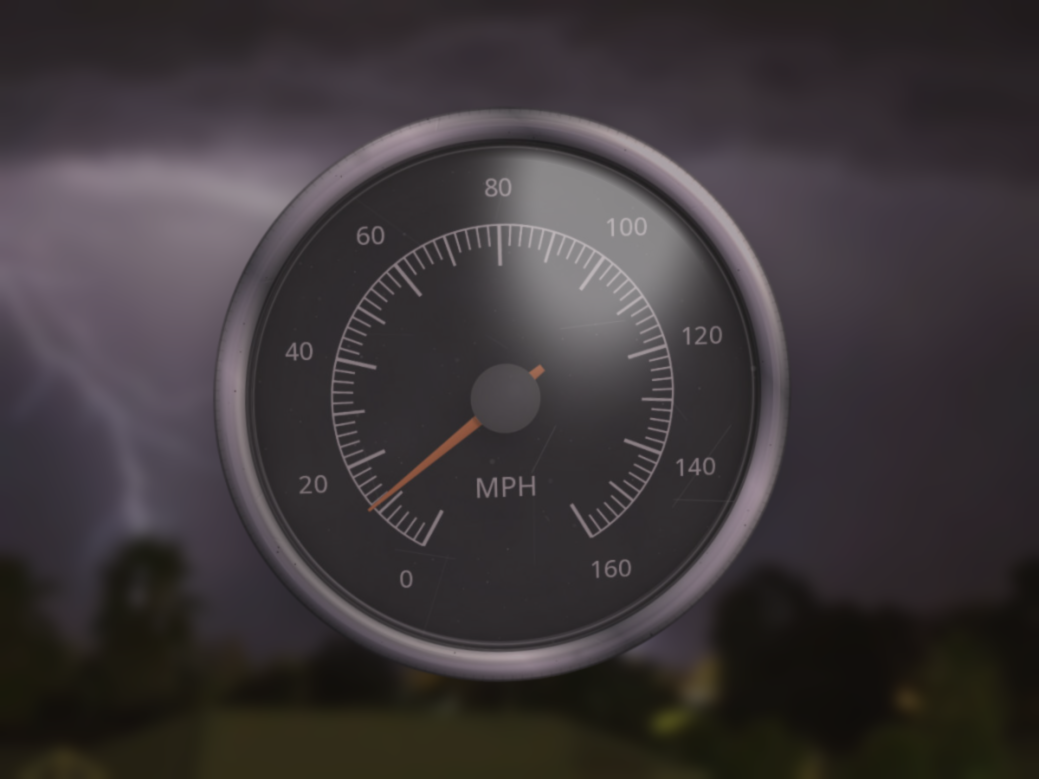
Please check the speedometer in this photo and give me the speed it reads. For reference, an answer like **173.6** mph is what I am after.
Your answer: **12** mph
